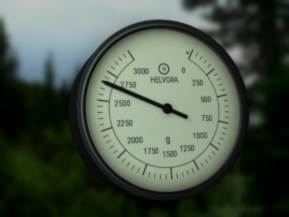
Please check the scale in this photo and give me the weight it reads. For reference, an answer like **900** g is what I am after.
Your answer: **2650** g
